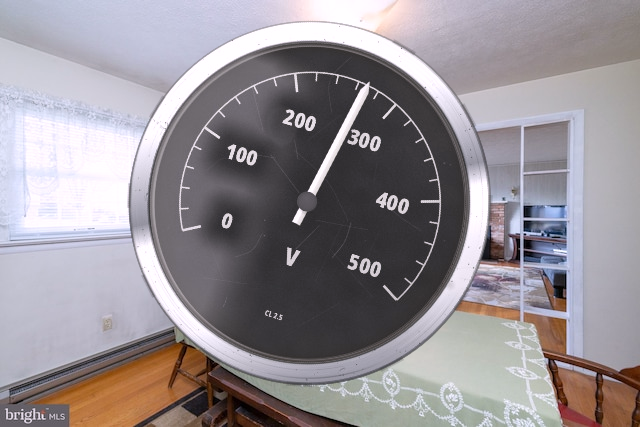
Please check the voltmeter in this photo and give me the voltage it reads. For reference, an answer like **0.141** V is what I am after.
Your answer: **270** V
